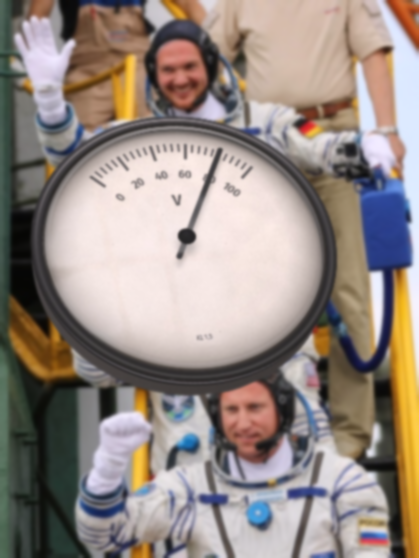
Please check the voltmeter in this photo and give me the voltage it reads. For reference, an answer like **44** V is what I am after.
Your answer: **80** V
